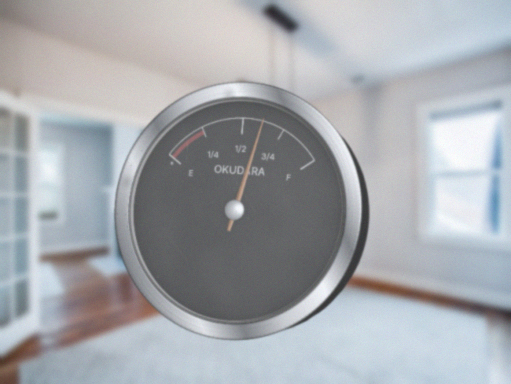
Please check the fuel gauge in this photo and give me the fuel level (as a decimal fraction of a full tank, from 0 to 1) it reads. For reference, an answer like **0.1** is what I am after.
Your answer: **0.625**
